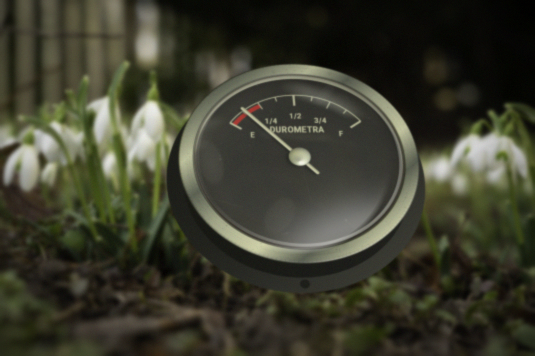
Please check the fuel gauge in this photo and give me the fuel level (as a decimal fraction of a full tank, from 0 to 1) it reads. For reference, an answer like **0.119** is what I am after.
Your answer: **0.125**
